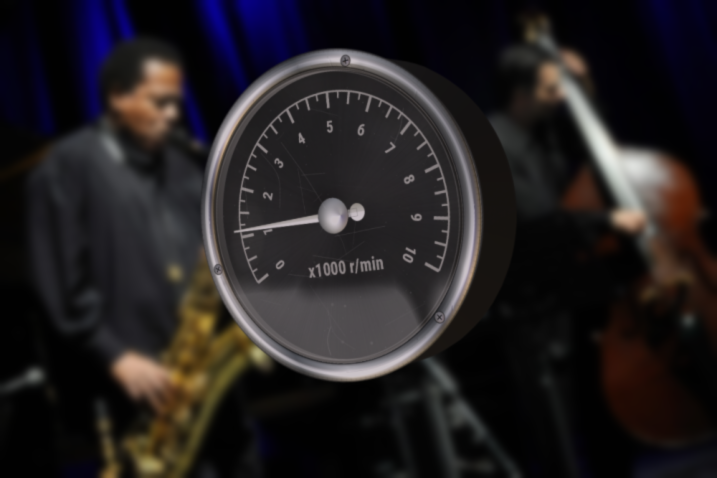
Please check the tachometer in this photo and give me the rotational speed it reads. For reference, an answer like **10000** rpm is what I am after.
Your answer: **1125** rpm
